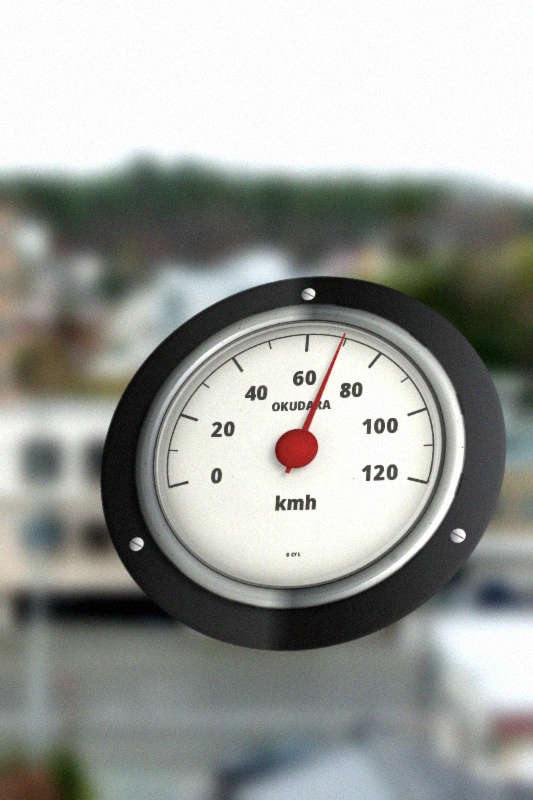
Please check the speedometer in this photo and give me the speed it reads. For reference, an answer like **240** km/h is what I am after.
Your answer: **70** km/h
